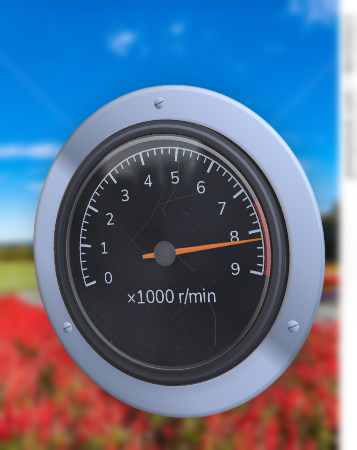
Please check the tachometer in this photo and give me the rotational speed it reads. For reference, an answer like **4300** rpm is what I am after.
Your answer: **8200** rpm
